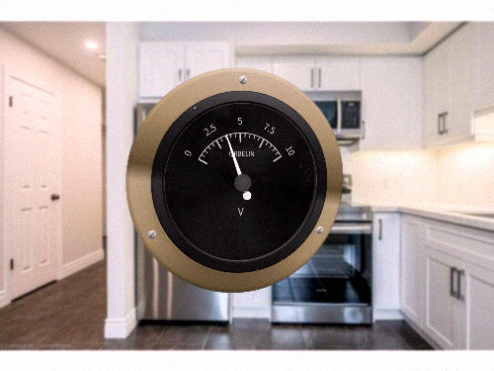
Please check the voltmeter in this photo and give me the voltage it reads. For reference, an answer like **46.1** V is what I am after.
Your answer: **3.5** V
